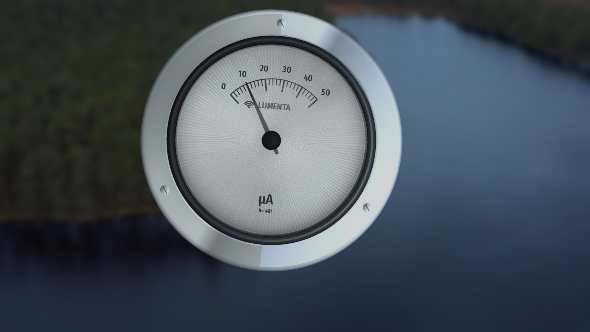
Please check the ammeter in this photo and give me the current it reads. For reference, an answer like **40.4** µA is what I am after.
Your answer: **10** µA
